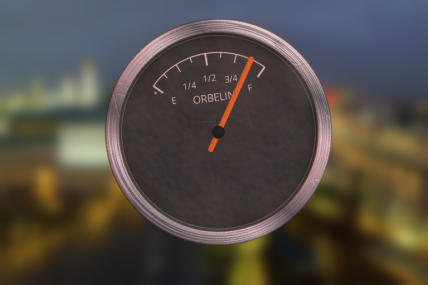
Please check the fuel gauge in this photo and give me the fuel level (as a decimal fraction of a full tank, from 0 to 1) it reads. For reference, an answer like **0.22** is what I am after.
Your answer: **0.875**
